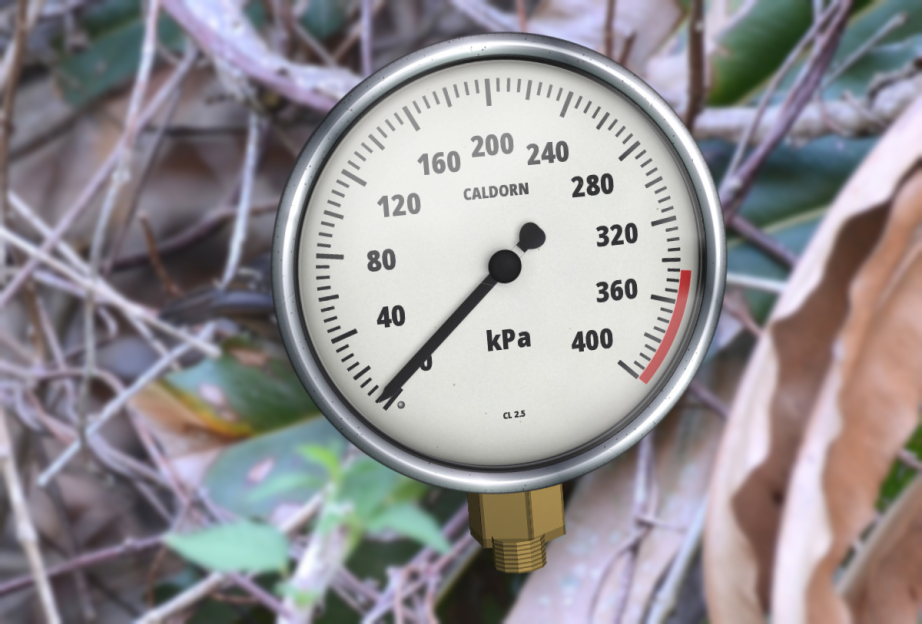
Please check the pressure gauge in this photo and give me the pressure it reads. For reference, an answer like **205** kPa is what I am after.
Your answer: **5** kPa
